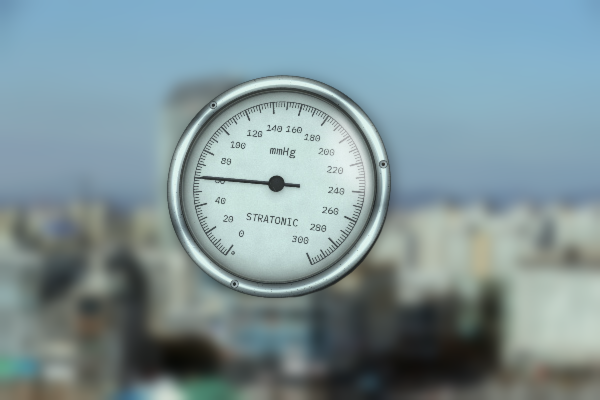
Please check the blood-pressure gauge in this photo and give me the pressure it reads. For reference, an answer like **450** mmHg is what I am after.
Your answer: **60** mmHg
